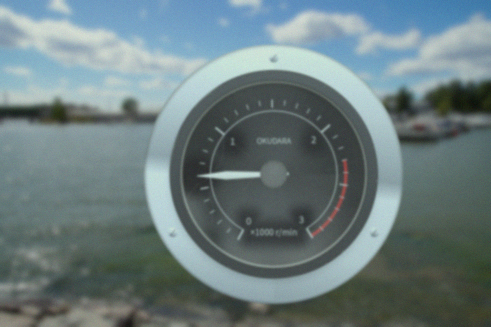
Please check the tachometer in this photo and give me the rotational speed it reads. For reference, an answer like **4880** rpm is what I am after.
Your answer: **600** rpm
